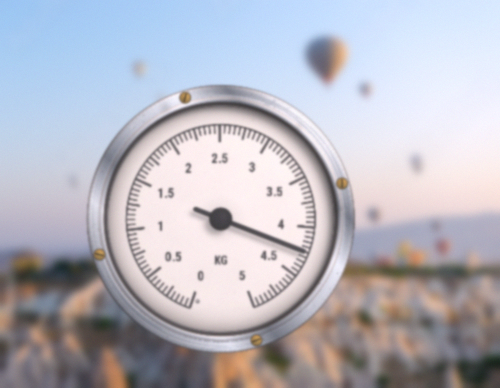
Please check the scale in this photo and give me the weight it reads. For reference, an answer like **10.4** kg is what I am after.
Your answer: **4.25** kg
